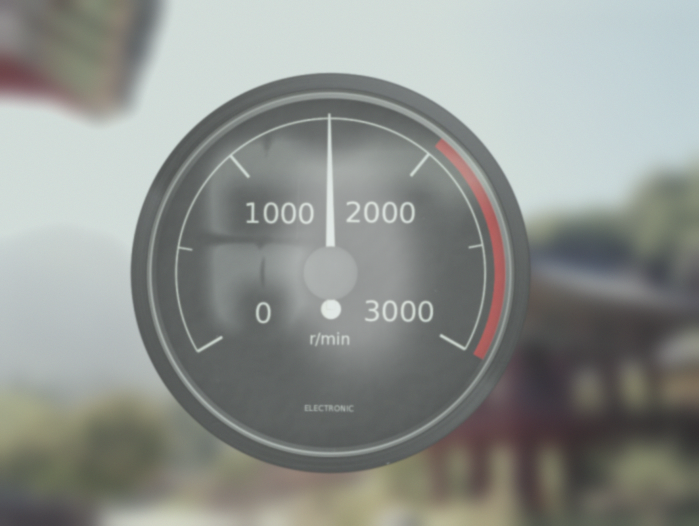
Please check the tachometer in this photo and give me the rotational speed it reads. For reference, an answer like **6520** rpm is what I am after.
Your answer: **1500** rpm
